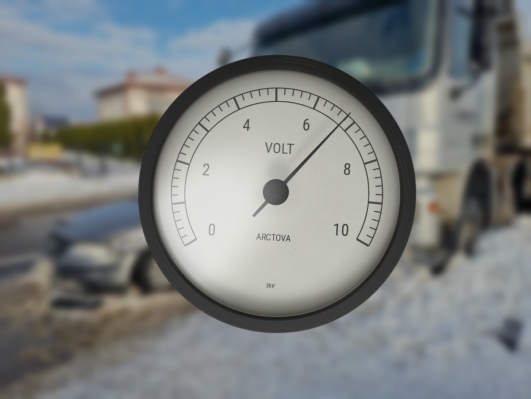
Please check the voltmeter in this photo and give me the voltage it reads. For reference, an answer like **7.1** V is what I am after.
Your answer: **6.8** V
